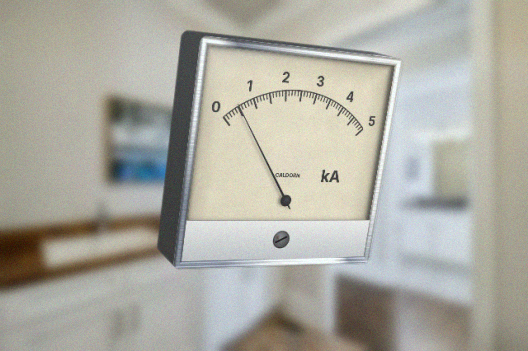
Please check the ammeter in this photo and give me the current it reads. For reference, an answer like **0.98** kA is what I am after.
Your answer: **0.5** kA
